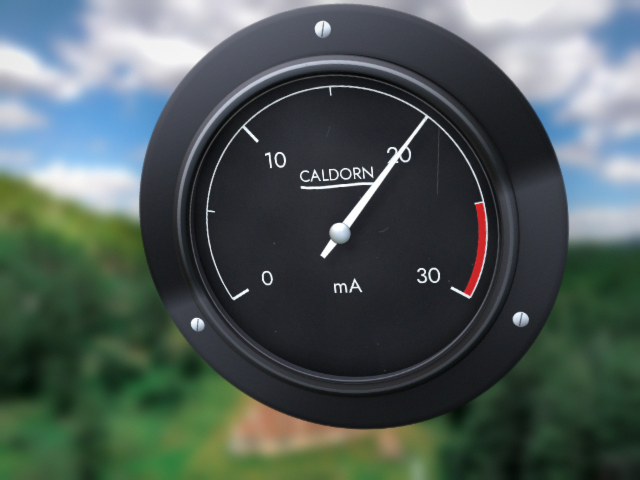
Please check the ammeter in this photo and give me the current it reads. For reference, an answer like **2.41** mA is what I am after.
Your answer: **20** mA
